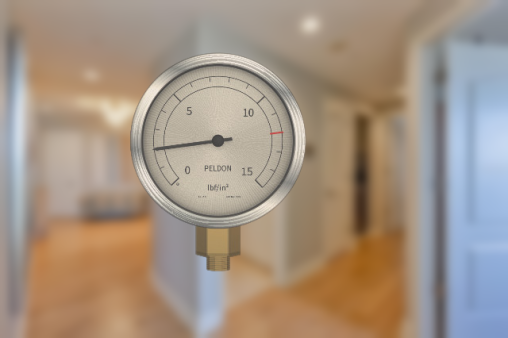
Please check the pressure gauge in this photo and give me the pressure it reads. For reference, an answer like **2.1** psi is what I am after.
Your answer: **2** psi
